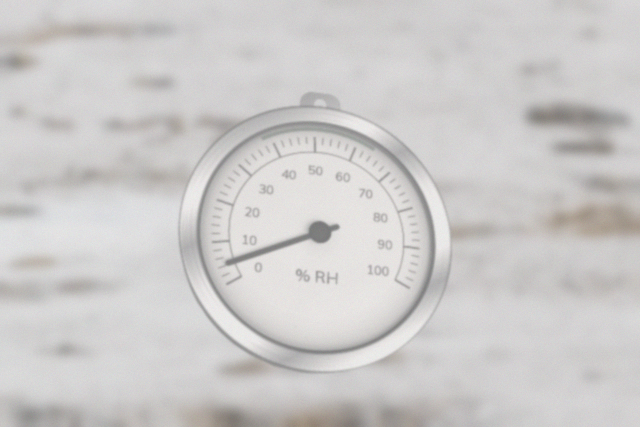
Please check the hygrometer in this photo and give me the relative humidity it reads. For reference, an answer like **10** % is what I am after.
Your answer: **4** %
